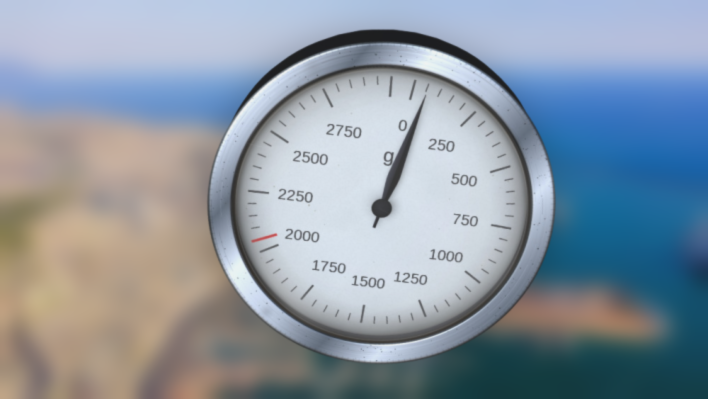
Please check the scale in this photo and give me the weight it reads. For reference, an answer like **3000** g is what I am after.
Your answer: **50** g
